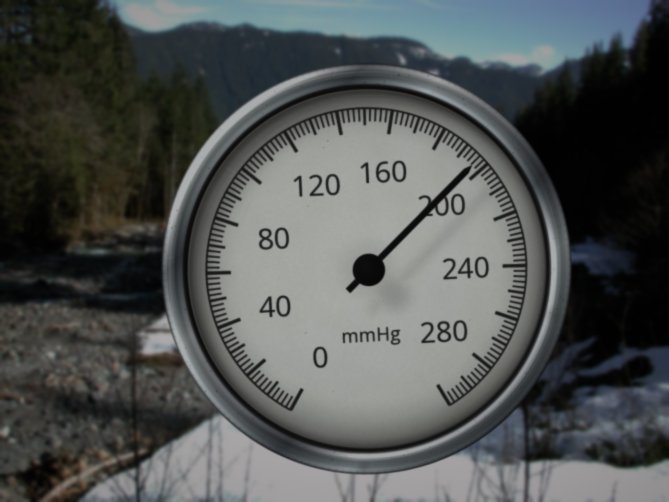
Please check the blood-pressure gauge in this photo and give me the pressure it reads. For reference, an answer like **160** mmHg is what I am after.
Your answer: **196** mmHg
